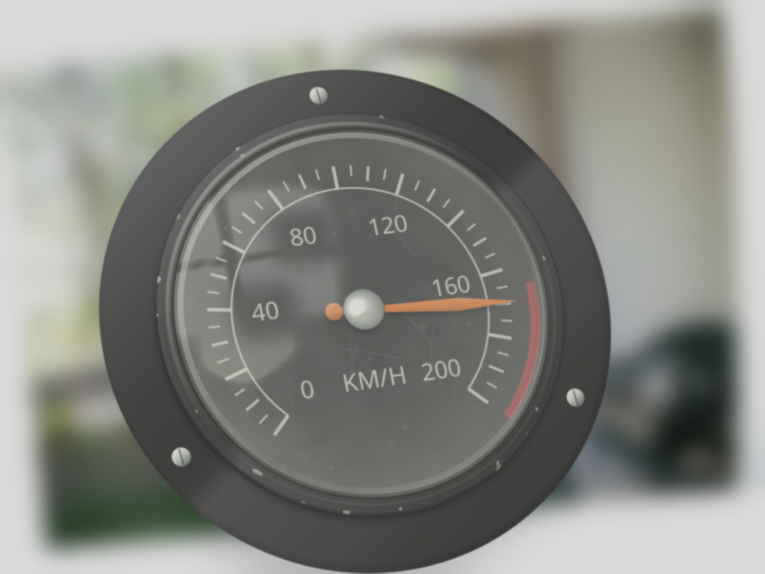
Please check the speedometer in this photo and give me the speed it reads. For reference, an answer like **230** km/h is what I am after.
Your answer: **170** km/h
